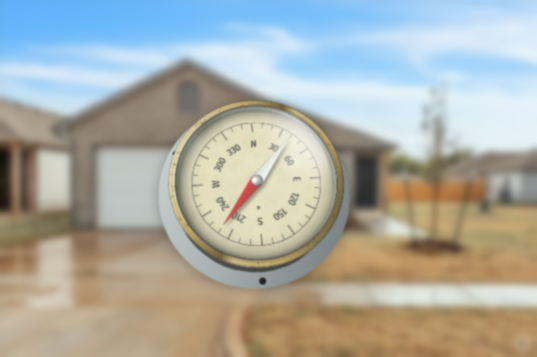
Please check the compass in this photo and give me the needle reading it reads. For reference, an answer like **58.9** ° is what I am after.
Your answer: **220** °
